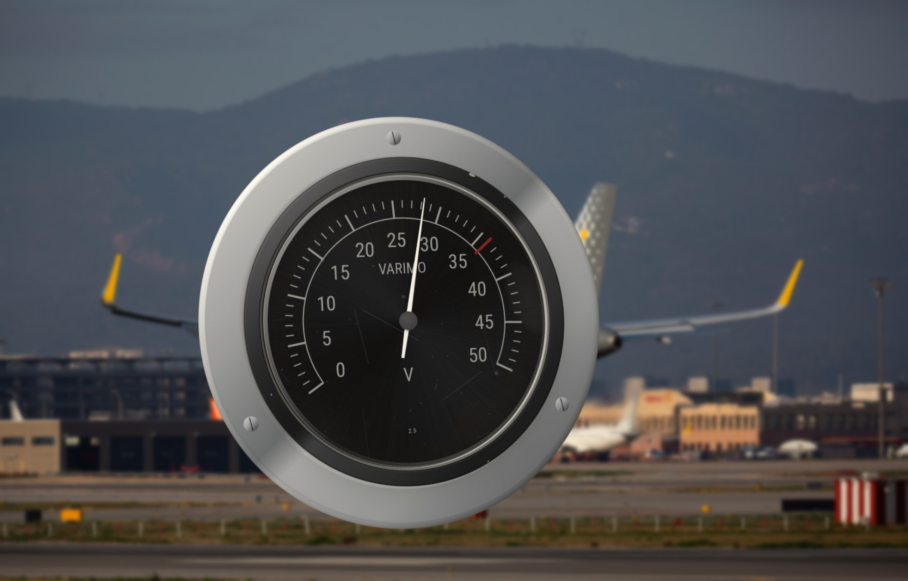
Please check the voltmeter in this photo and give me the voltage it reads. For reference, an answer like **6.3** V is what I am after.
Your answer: **28** V
